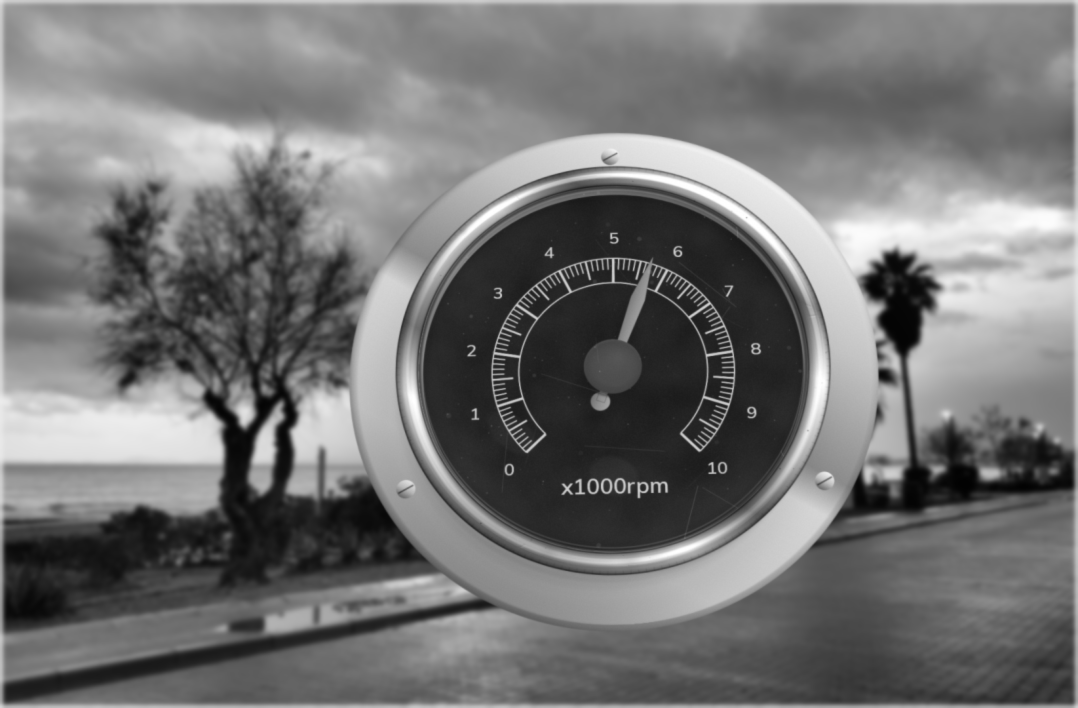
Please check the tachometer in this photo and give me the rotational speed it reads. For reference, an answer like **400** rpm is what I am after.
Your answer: **5700** rpm
